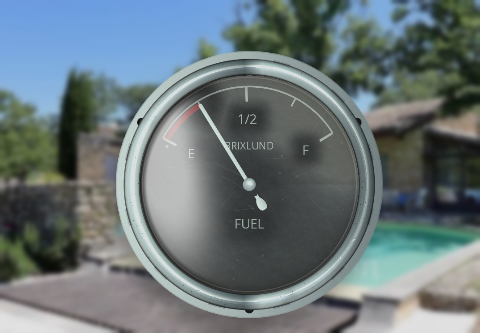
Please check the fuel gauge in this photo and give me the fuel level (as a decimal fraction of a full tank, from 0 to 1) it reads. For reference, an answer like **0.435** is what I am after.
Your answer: **0.25**
